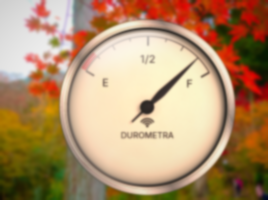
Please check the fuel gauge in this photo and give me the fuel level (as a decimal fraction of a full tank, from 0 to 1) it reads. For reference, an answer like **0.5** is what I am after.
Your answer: **0.875**
